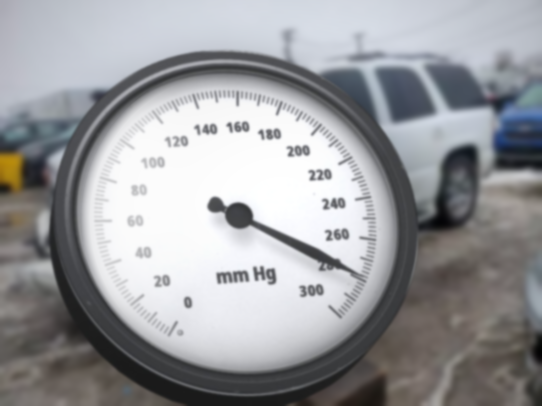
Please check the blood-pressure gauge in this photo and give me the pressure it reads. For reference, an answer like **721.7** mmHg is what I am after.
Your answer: **280** mmHg
